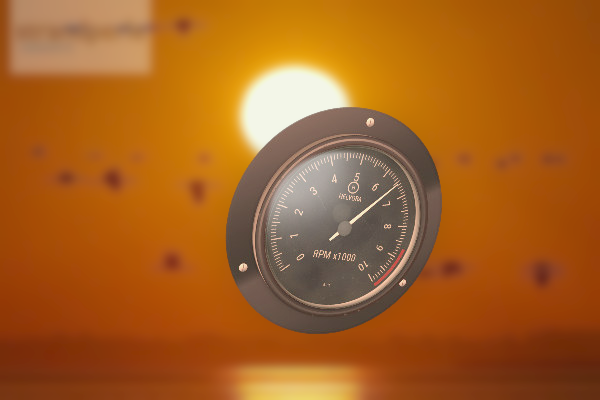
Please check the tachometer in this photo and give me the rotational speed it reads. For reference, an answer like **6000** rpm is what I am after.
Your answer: **6500** rpm
